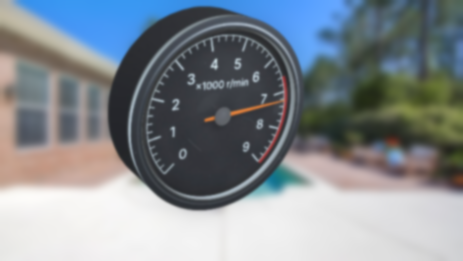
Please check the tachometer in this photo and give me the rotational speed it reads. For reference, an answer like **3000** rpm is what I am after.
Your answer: **7200** rpm
